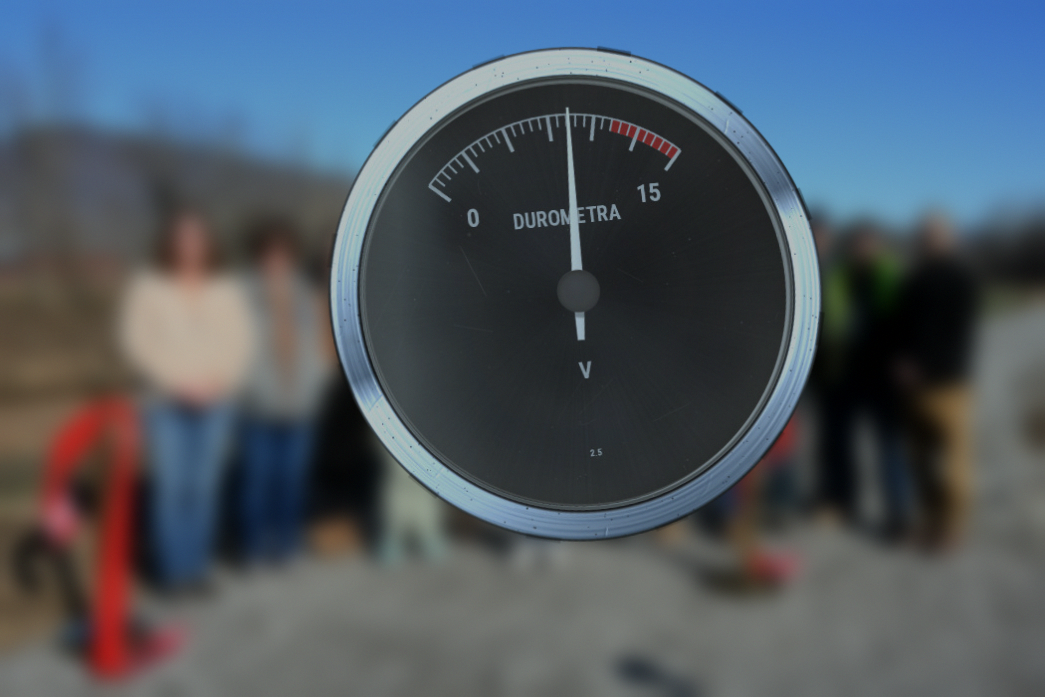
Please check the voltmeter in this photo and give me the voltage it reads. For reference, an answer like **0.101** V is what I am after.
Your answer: **8.5** V
